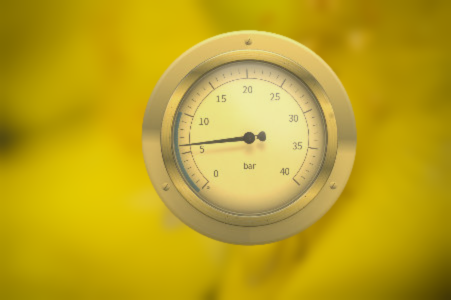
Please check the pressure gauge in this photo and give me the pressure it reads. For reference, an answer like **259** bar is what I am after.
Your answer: **6** bar
